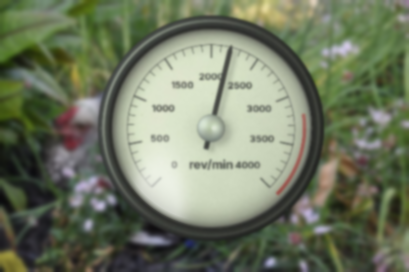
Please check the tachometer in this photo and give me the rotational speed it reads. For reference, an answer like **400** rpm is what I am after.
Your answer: **2200** rpm
